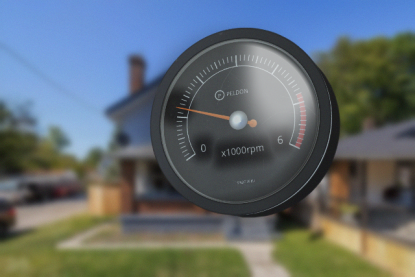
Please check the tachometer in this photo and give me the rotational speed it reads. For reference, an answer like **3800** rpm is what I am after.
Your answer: **1200** rpm
